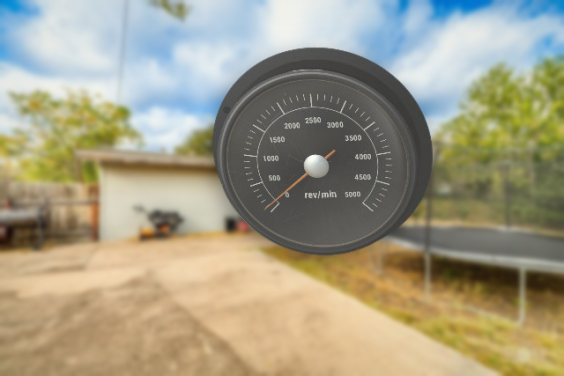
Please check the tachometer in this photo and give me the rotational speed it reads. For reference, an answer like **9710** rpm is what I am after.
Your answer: **100** rpm
